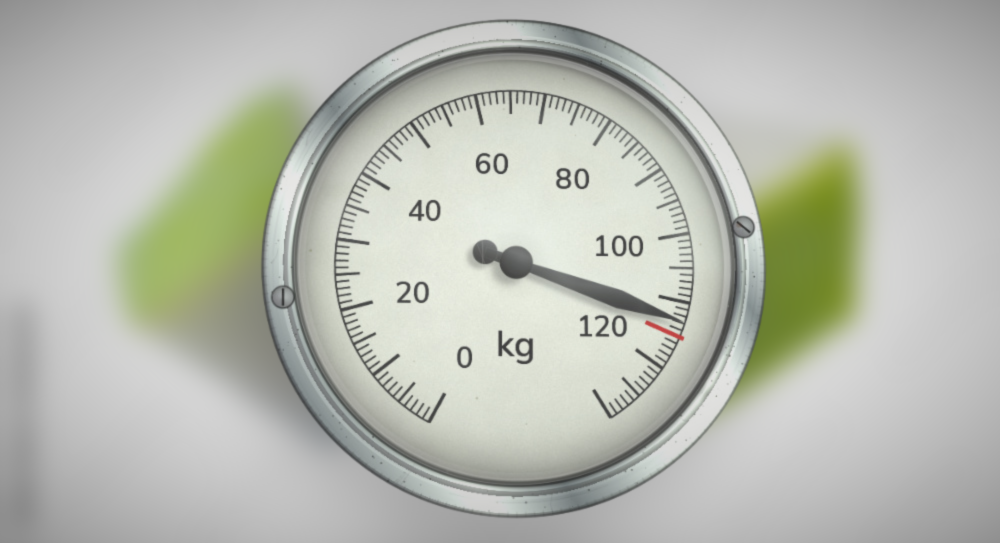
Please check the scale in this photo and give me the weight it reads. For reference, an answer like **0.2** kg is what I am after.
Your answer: **113** kg
